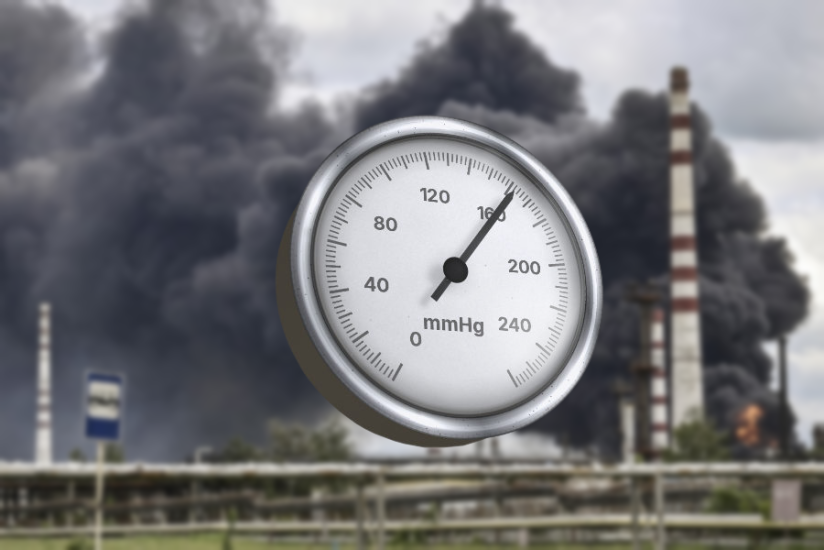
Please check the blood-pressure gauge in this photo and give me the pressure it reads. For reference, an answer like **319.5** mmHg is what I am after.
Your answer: **162** mmHg
